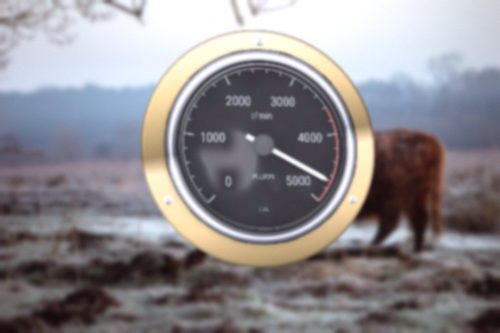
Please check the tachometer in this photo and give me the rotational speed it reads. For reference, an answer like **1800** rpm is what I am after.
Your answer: **4700** rpm
